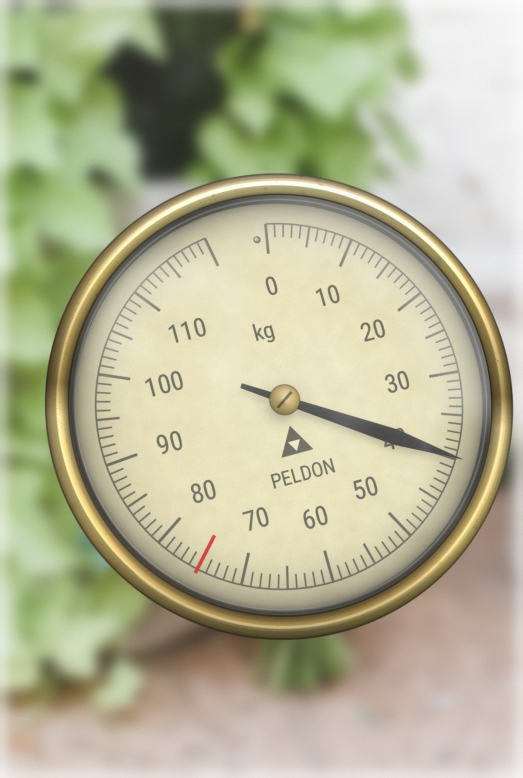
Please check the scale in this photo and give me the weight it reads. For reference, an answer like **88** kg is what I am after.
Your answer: **40** kg
